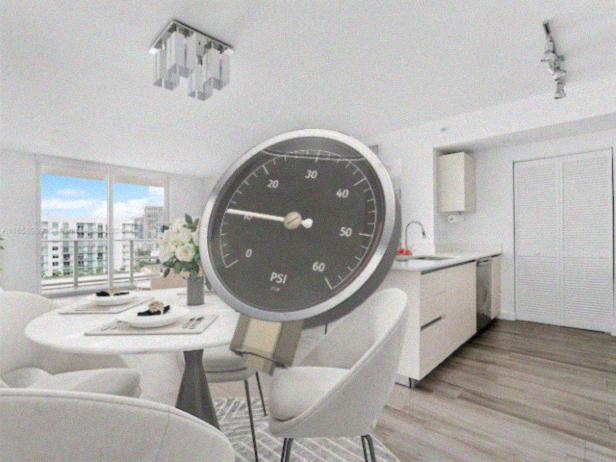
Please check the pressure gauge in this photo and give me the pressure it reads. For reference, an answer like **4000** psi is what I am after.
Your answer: **10** psi
